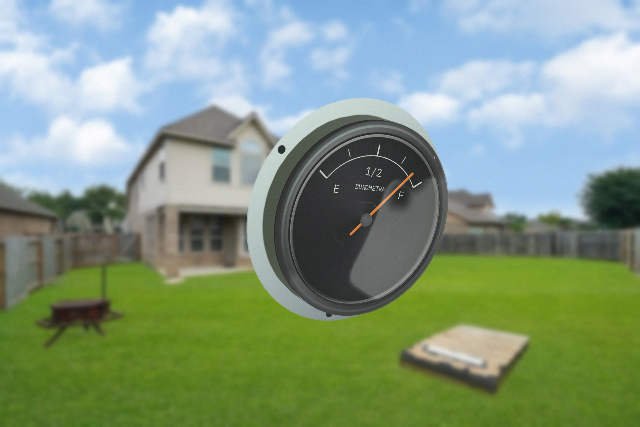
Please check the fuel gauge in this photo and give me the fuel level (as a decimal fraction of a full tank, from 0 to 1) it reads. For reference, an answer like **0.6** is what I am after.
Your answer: **0.875**
